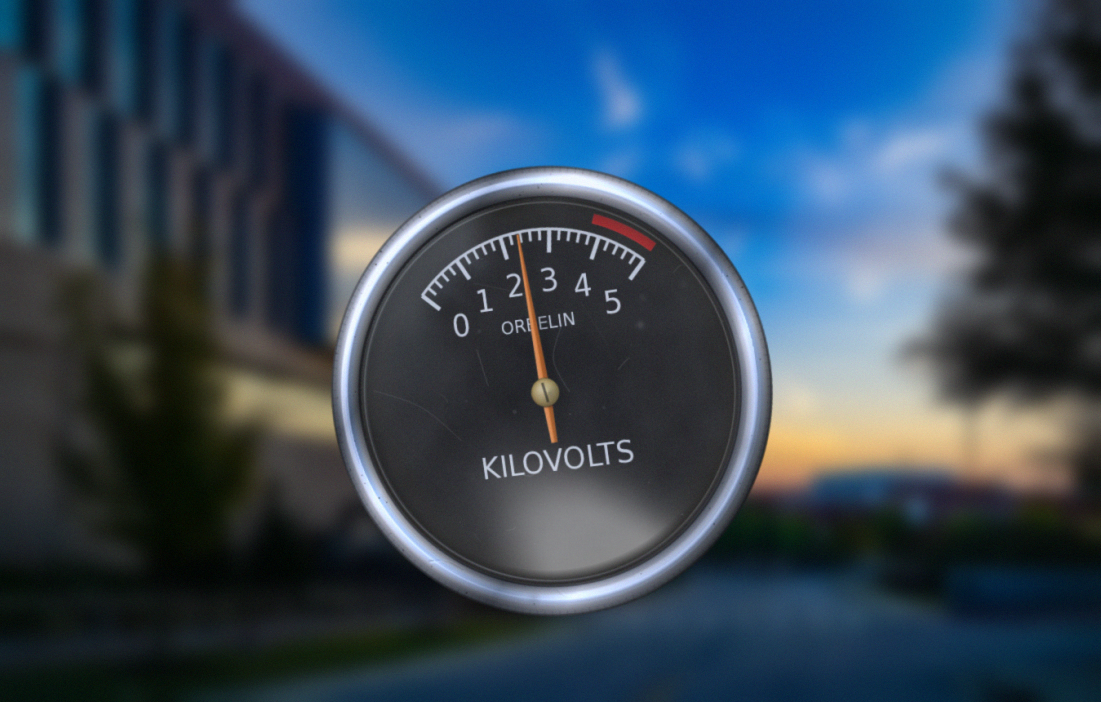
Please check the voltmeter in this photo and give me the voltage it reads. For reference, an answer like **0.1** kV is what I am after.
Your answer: **2.4** kV
